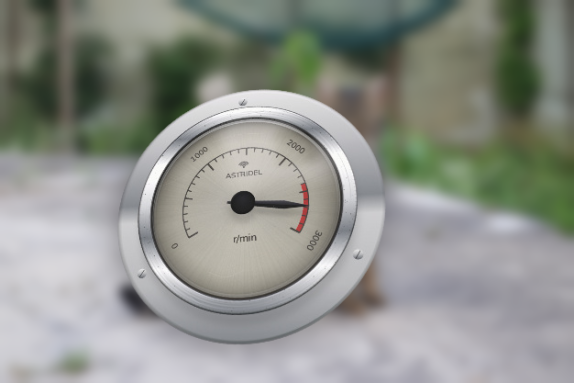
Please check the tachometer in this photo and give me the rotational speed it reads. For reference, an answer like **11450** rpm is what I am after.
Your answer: **2700** rpm
